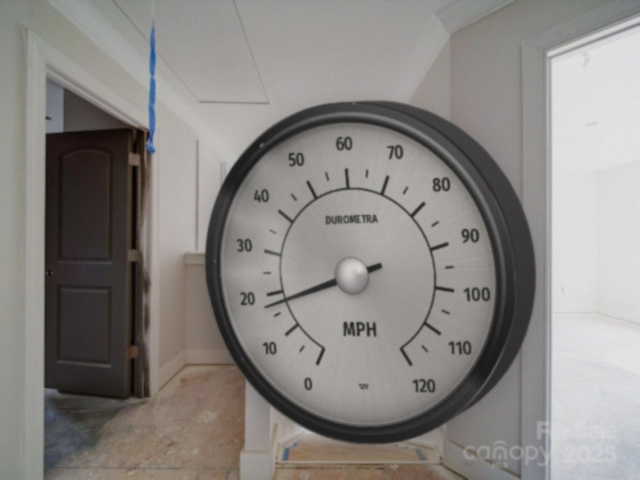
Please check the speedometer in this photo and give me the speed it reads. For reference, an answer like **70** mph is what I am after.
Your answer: **17.5** mph
